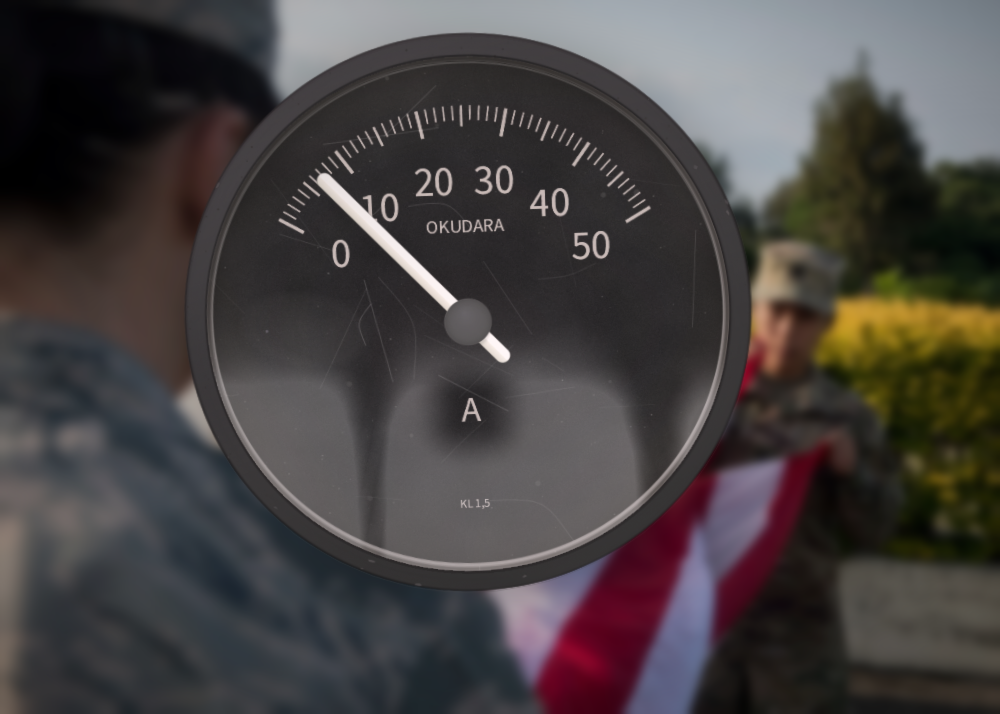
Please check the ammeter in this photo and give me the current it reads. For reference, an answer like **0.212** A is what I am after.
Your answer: **7** A
